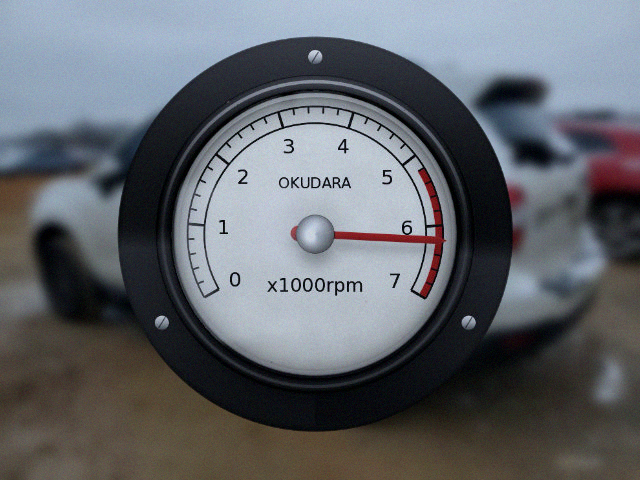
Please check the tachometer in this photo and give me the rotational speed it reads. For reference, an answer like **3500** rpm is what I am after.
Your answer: **6200** rpm
